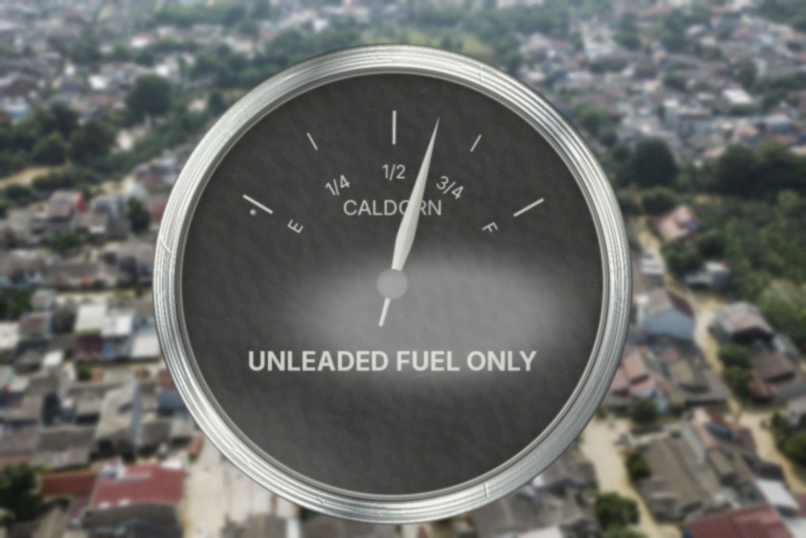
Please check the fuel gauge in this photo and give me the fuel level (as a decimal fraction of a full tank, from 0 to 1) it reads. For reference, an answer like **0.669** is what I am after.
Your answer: **0.625**
